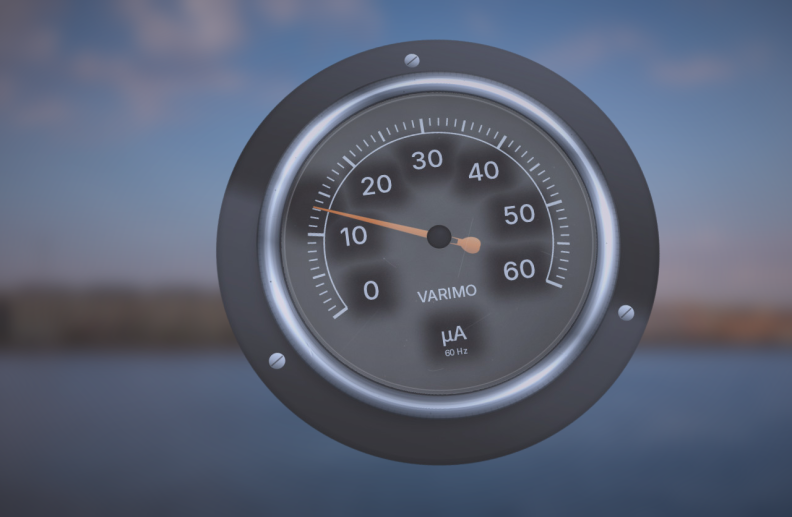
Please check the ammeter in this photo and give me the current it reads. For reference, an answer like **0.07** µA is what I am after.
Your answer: **13** µA
